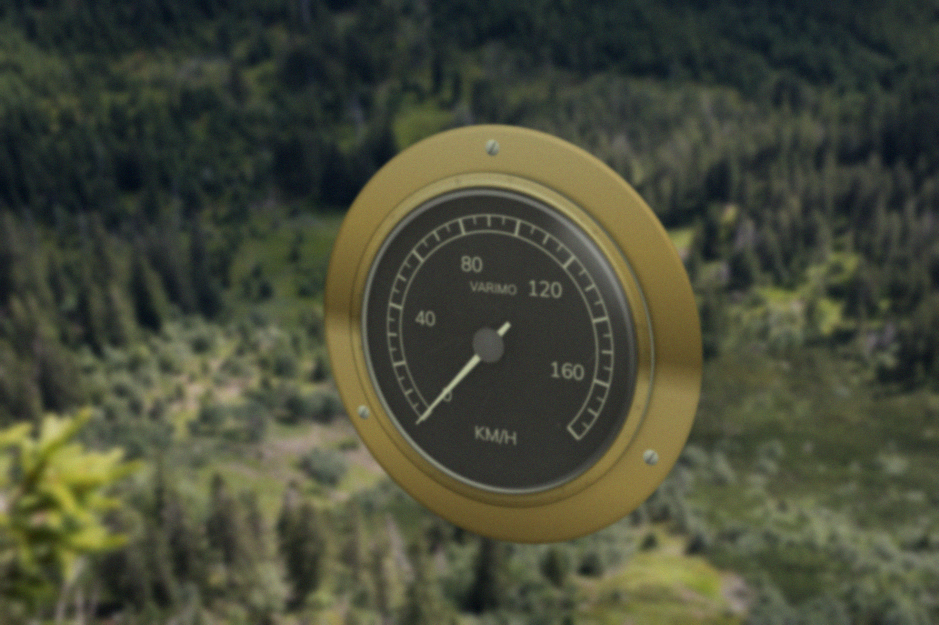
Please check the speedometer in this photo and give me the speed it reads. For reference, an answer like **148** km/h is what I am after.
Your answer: **0** km/h
